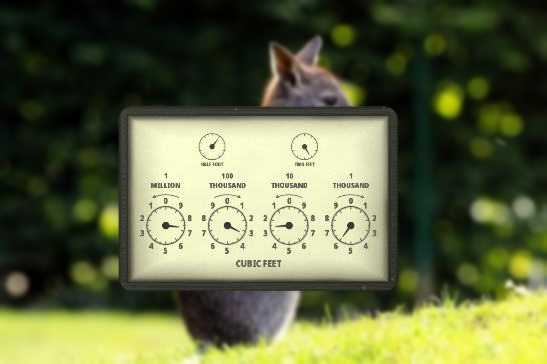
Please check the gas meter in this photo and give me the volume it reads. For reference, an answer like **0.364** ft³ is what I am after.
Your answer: **732600** ft³
